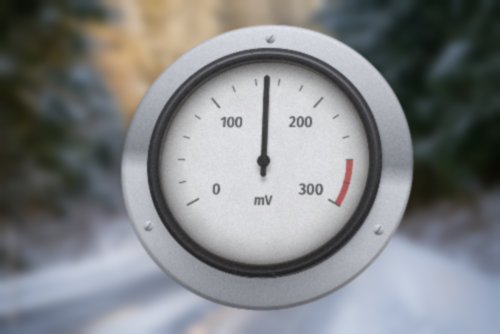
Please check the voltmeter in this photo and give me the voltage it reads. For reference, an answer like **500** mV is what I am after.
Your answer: **150** mV
